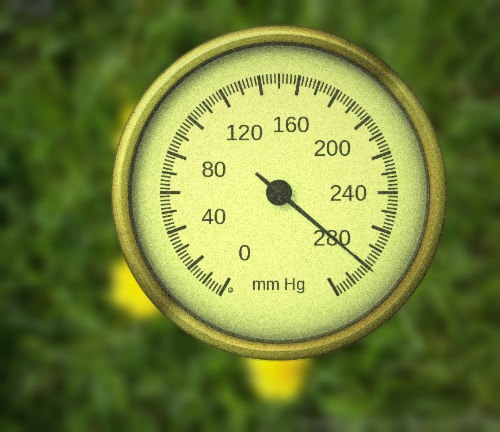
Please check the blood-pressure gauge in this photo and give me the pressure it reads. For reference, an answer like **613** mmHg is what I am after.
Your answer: **280** mmHg
